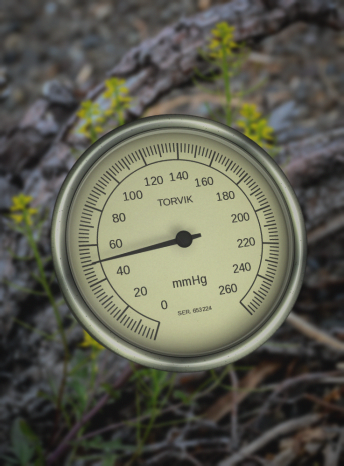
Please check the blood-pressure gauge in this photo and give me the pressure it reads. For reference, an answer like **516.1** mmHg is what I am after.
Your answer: **50** mmHg
